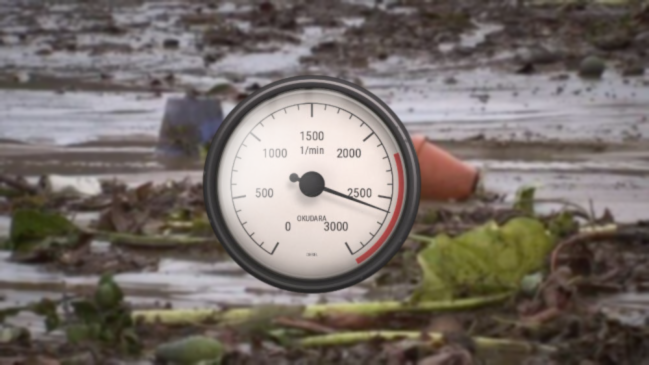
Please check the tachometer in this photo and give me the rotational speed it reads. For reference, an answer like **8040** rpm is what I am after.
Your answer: **2600** rpm
